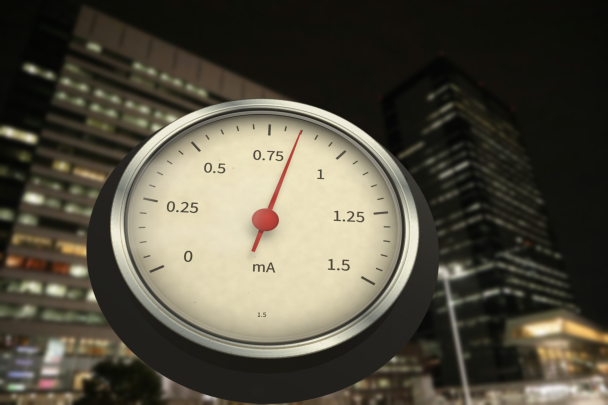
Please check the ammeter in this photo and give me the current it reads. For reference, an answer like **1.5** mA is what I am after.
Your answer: **0.85** mA
